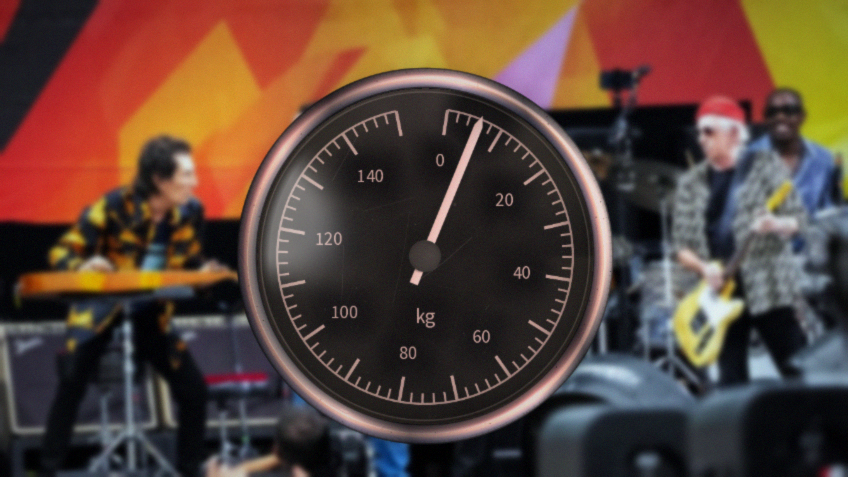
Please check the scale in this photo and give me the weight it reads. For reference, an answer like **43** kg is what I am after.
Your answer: **6** kg
